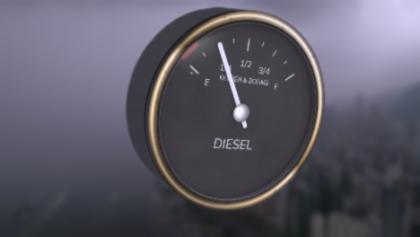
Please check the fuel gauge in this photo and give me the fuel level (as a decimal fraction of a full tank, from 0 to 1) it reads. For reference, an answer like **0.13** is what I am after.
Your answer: **0.25**
